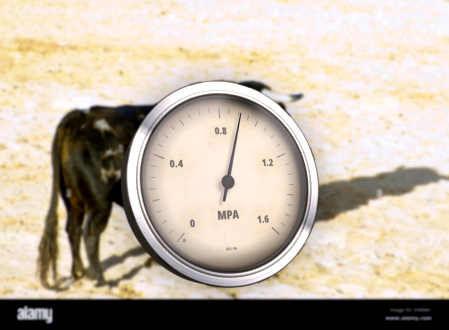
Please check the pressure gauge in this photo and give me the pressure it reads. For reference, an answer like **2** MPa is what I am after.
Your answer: **0.9** MPa
